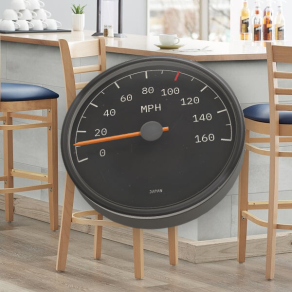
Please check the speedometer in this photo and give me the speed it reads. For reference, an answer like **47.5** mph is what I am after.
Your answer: **10** mph
